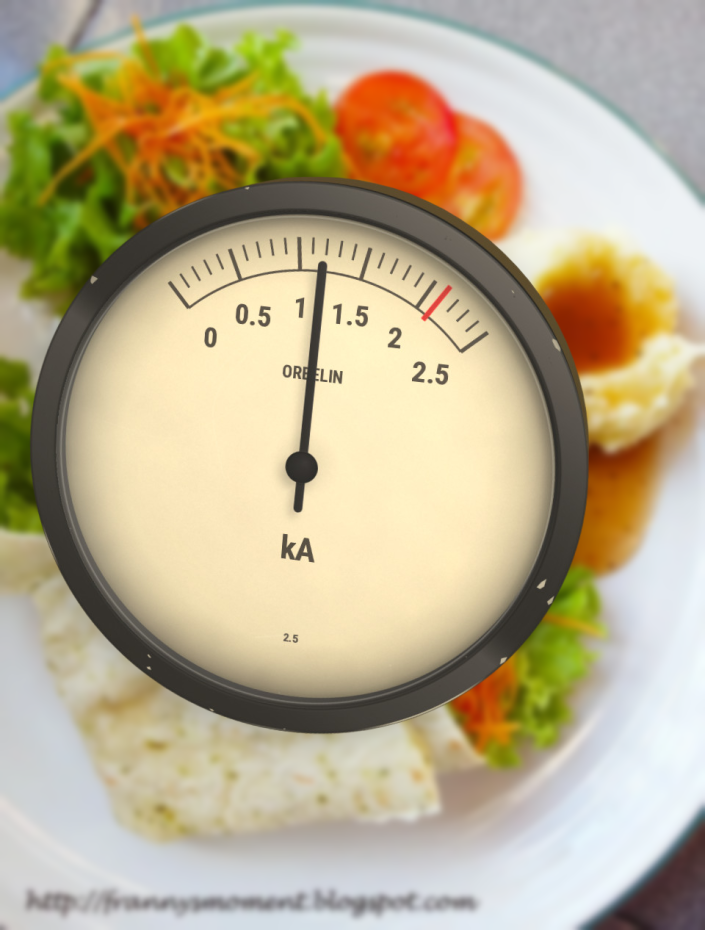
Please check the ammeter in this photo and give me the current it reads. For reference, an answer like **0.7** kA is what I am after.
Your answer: **1.2** kA
